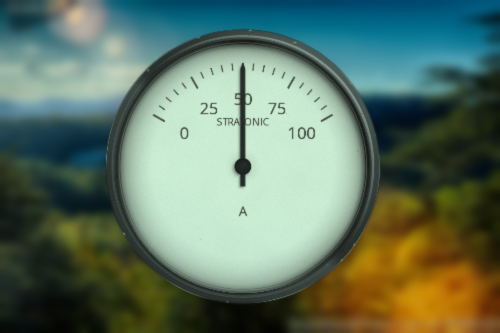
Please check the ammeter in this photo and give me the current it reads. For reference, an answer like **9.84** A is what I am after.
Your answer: **50** A
